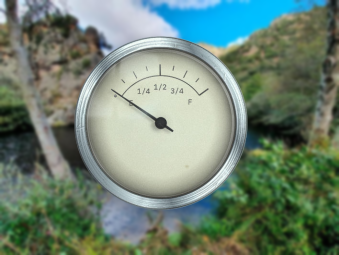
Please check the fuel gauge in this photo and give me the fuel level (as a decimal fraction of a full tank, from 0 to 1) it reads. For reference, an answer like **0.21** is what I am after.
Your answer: **0**
